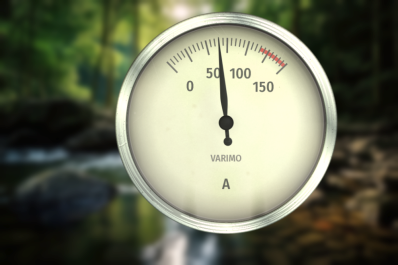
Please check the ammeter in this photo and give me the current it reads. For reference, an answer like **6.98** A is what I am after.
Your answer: **65** A
